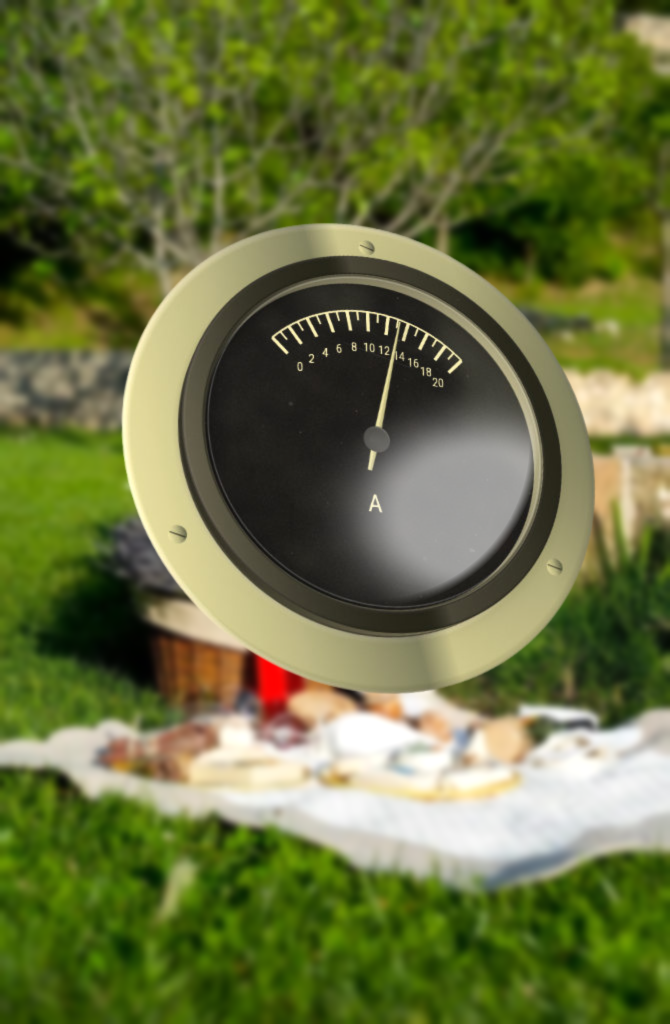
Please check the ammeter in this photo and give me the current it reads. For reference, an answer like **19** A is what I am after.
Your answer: **13** A
